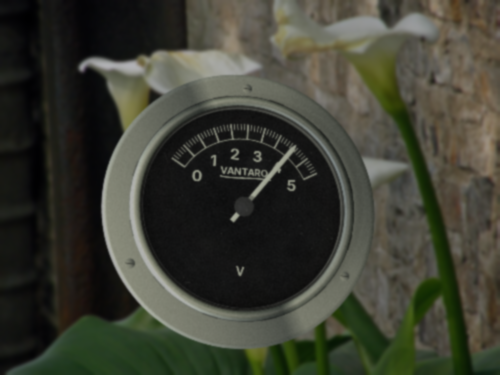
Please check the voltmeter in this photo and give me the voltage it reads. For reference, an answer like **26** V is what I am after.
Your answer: **4** V
